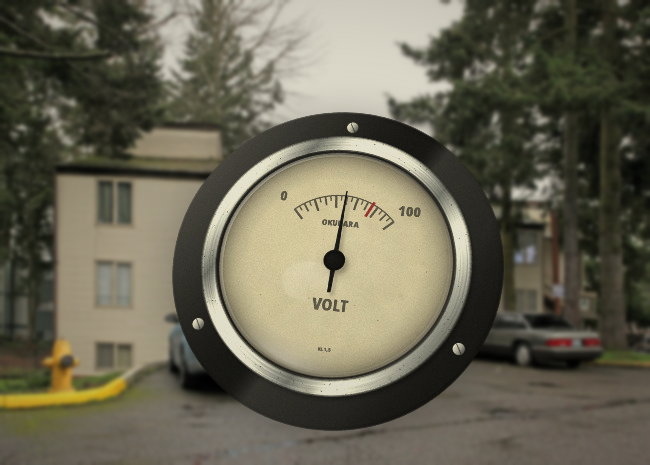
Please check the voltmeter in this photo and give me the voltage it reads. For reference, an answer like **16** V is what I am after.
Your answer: **50** V
